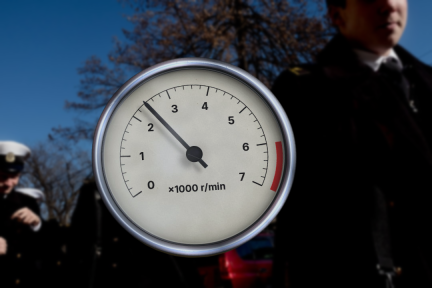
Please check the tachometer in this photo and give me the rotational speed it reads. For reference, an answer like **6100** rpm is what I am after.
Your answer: **2400** rpm
